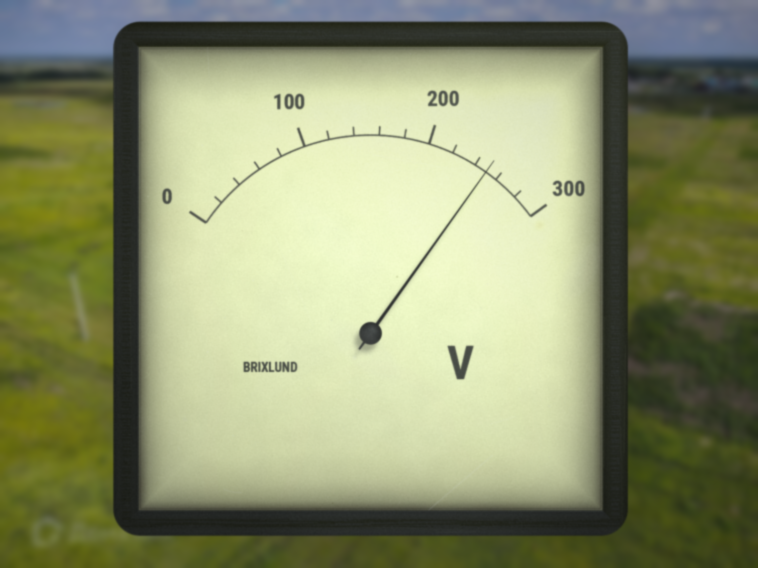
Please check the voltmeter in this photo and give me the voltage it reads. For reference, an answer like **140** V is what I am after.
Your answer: **250** V
